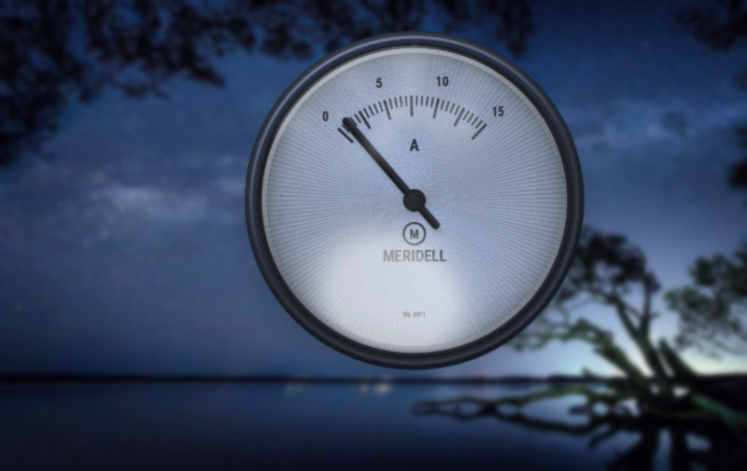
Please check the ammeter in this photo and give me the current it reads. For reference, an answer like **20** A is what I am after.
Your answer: **1** A
